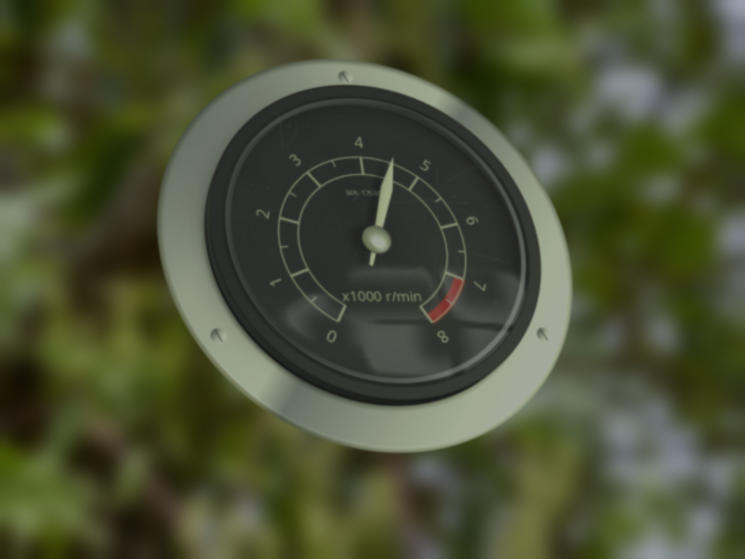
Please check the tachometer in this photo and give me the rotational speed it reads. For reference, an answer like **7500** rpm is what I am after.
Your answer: **4500** rpm
